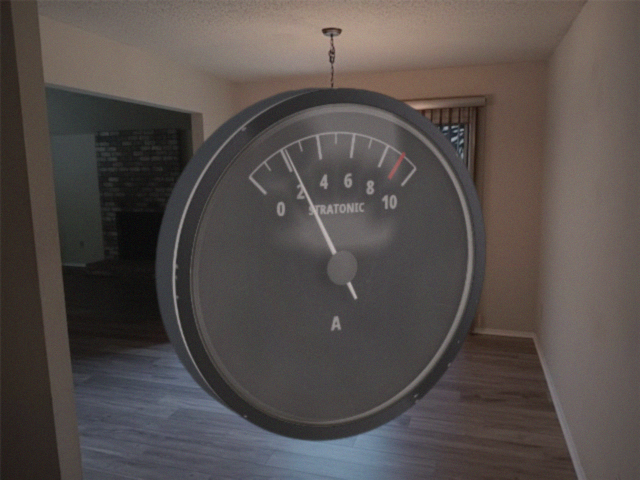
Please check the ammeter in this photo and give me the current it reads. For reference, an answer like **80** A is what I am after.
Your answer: **2** A
